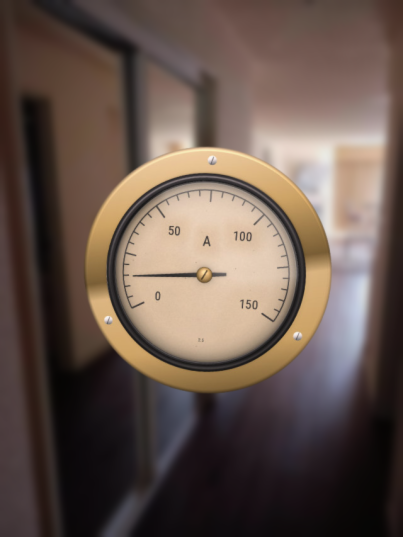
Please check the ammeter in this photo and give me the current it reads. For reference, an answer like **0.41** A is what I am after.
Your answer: **15** A
